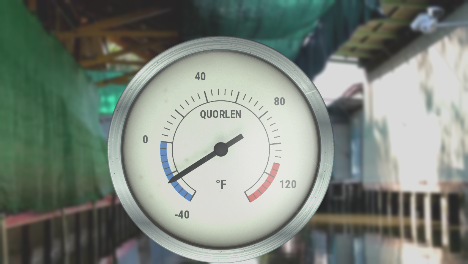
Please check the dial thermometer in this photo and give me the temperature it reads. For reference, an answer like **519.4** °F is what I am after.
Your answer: **-24** °F
